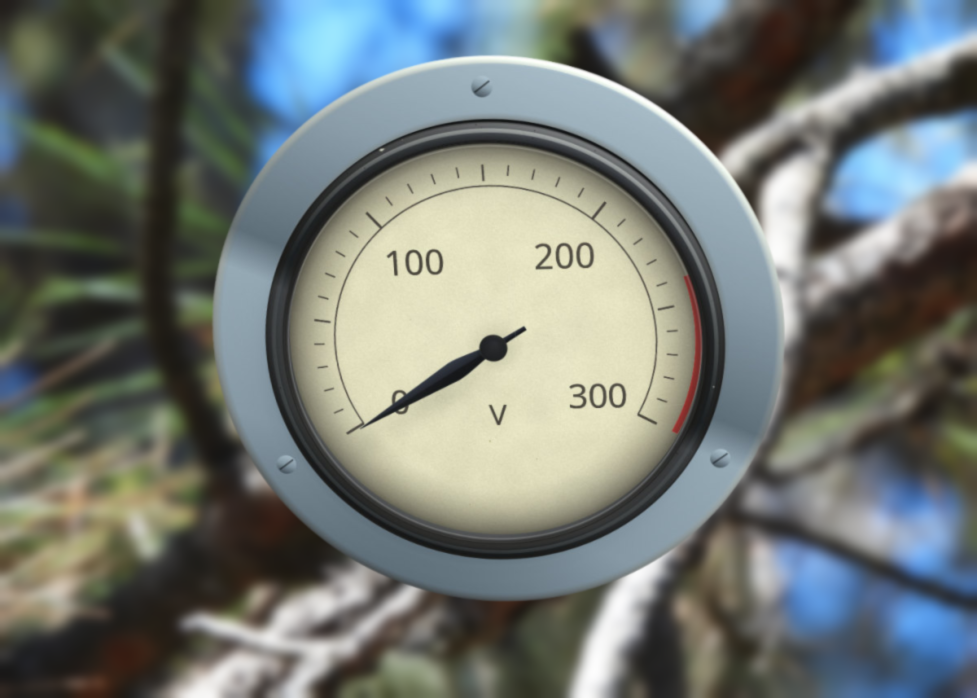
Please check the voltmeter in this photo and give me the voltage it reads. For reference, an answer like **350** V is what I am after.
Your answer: **0** V
